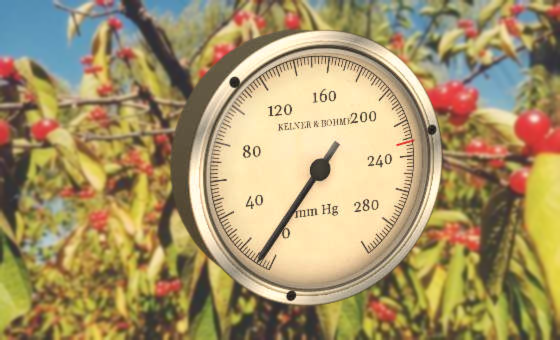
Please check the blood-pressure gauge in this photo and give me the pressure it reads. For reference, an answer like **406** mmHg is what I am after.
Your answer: **10** mmHg
